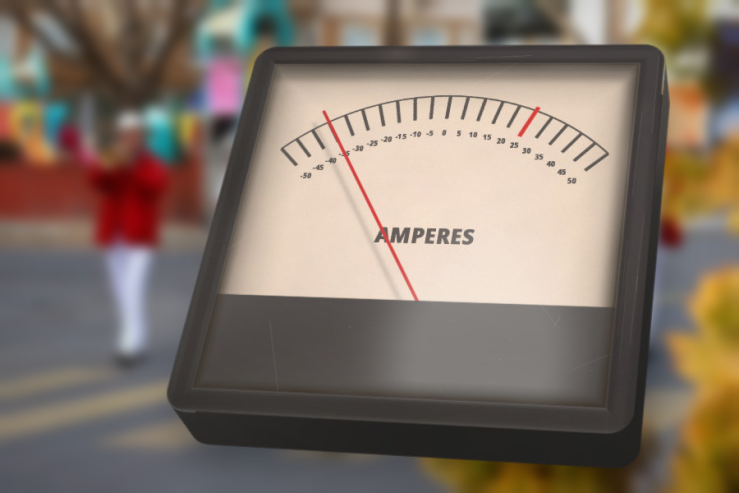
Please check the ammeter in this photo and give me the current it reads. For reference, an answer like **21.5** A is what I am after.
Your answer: **-35** A
